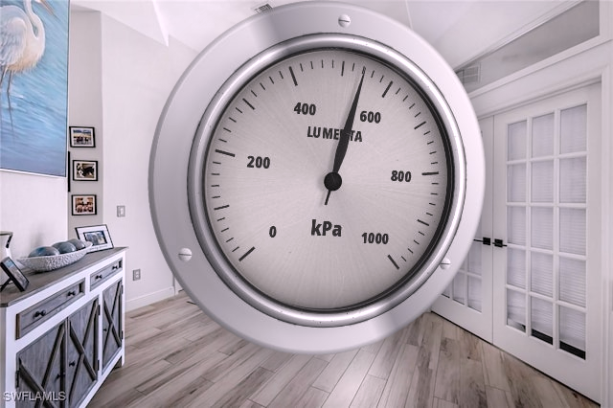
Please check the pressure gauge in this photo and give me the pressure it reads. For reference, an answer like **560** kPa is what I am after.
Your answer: **540** kPa
